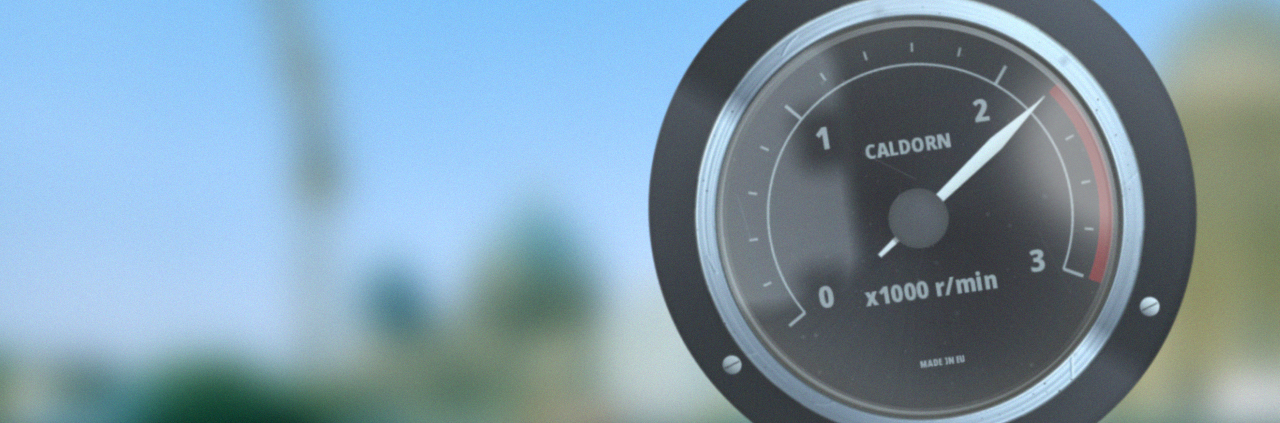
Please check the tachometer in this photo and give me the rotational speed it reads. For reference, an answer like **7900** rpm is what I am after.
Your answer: **2200** rpm
